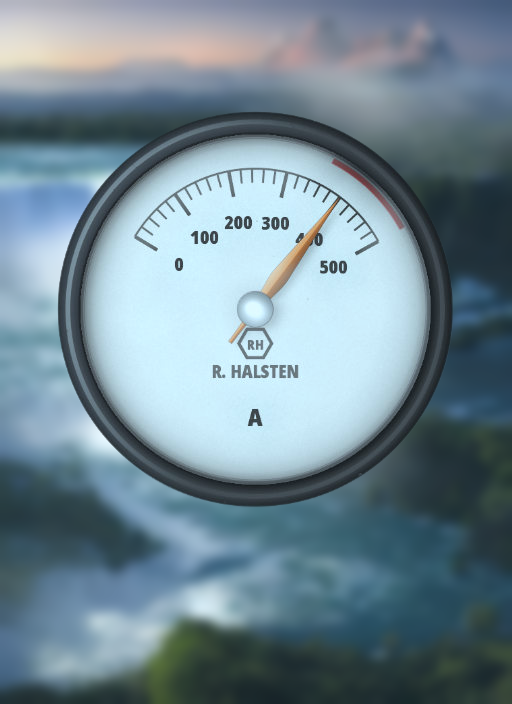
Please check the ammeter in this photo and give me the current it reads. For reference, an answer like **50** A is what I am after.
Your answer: **400** A
